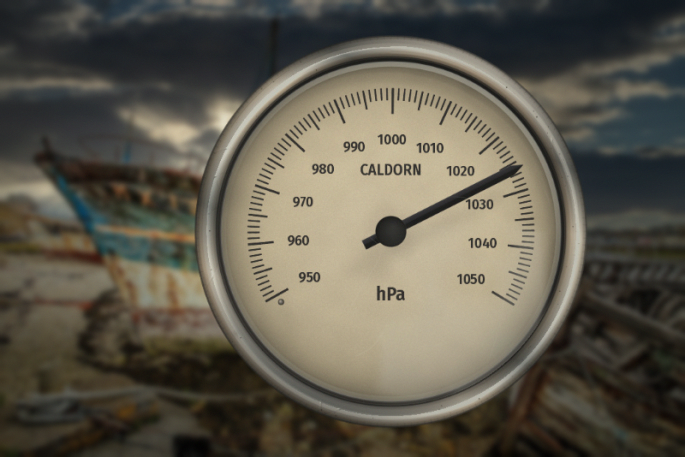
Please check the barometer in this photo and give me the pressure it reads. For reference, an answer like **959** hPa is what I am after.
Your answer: **1026** hPa
